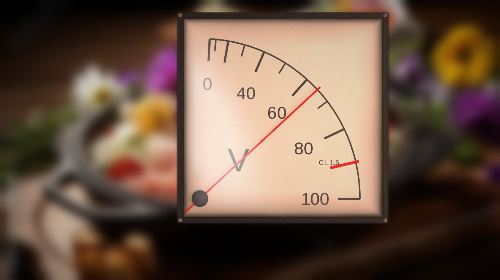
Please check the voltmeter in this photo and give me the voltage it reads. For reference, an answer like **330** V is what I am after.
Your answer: **65** V
